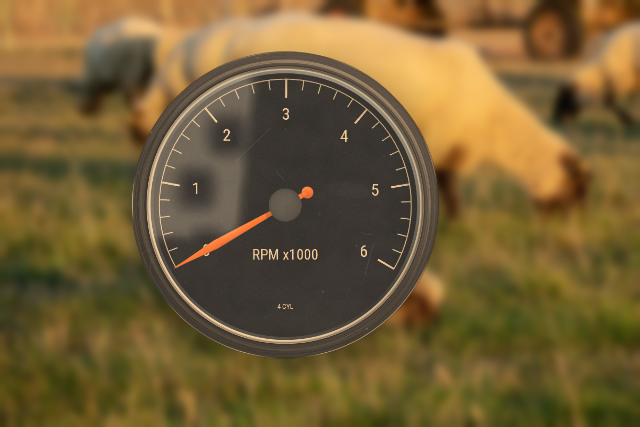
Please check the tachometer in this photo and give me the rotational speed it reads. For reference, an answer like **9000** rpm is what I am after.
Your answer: **0** rpm
